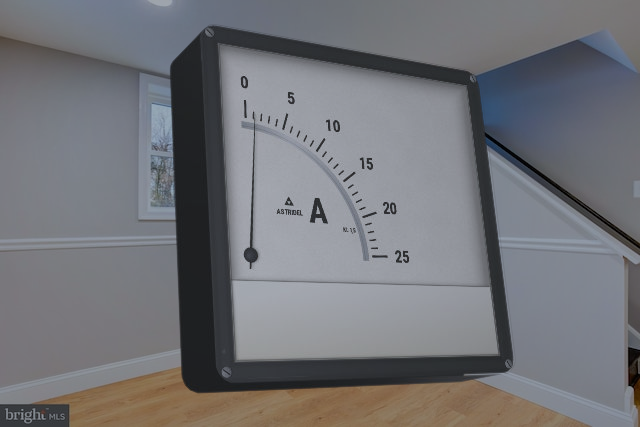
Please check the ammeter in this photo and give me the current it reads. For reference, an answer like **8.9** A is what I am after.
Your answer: **1** A
